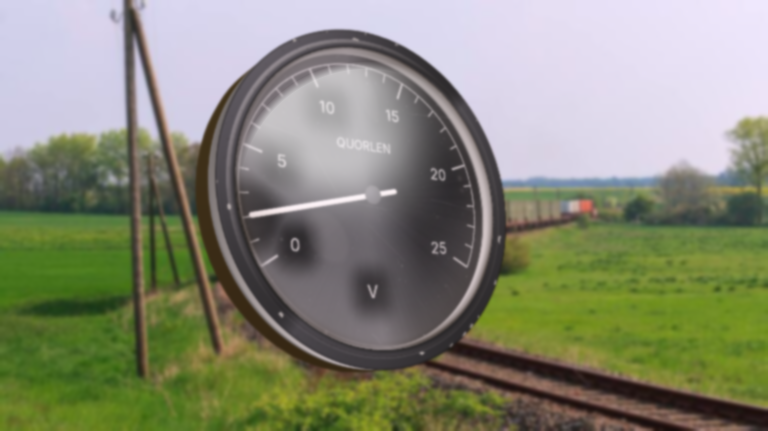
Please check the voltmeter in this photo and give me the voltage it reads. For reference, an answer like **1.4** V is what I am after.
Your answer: **2** V
